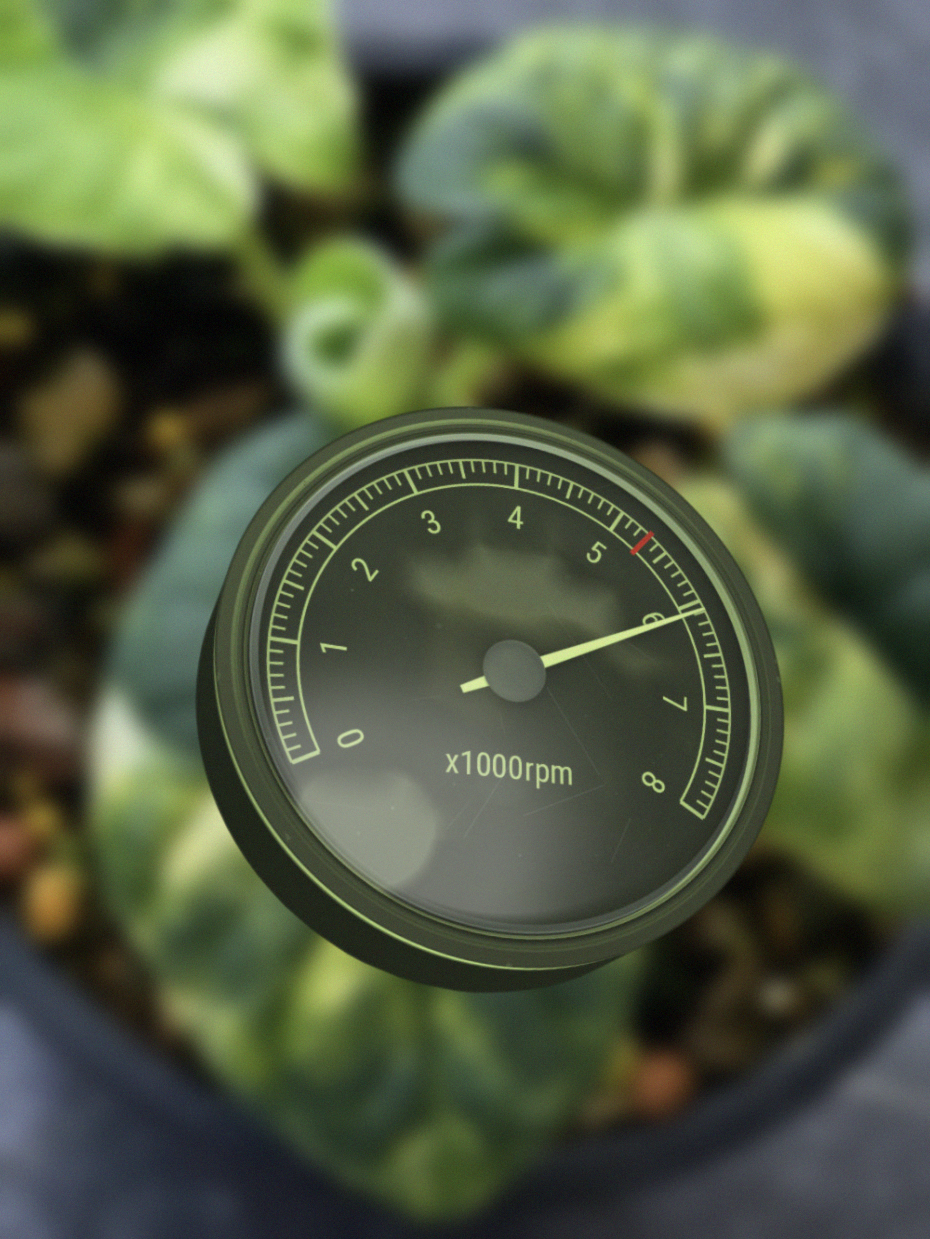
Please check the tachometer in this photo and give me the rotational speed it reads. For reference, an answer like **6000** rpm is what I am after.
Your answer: **6100** rpm
